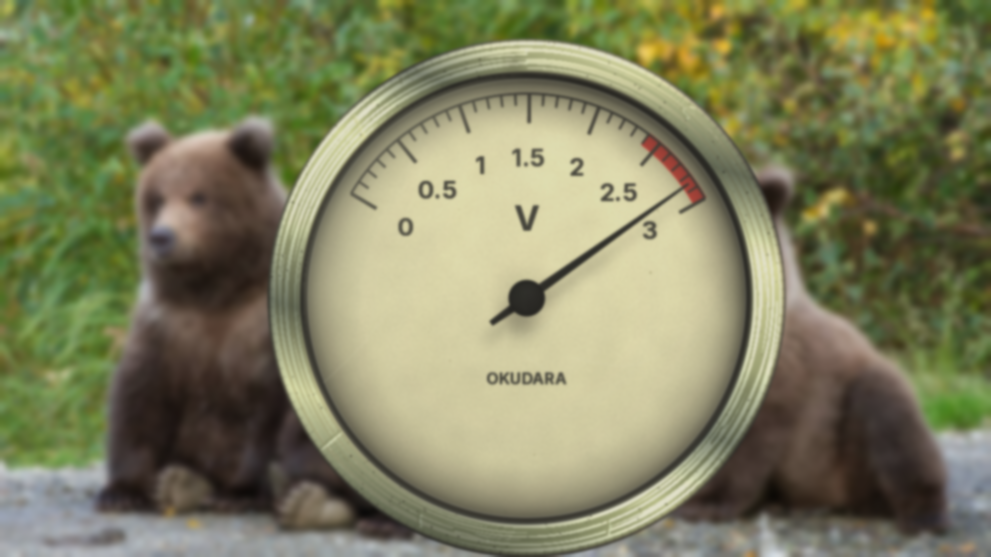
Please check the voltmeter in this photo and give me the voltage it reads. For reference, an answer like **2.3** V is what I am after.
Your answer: **2.85** V
